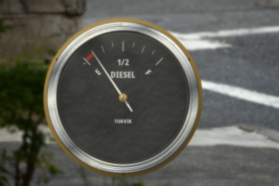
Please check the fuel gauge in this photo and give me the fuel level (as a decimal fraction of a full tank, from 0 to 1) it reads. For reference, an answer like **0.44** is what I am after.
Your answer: **0.125**
